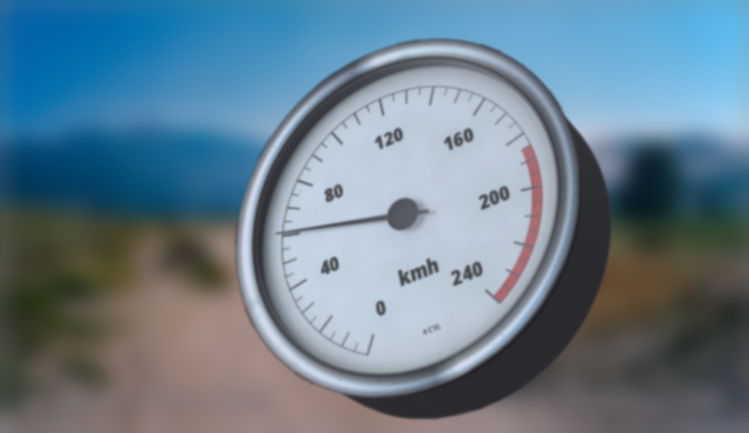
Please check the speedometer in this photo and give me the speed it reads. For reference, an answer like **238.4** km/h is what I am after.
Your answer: **60** km/h
